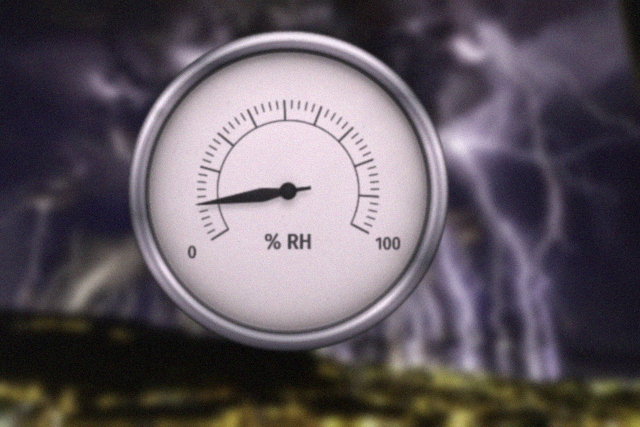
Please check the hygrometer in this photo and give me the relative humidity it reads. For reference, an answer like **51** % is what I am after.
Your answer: **10** %
